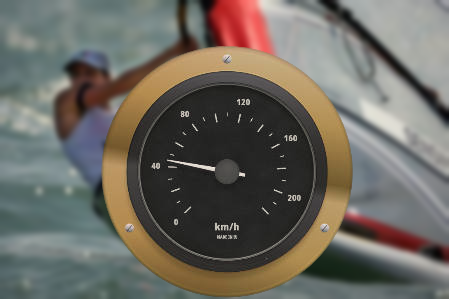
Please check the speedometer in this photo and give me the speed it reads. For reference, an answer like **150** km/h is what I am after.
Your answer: **45** km/h
